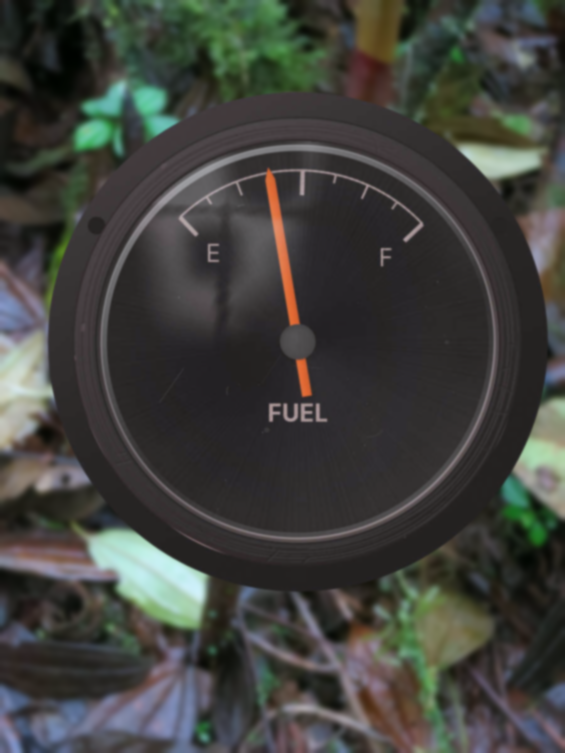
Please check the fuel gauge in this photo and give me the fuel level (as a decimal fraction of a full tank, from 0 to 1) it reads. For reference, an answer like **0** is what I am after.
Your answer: **0.375**
